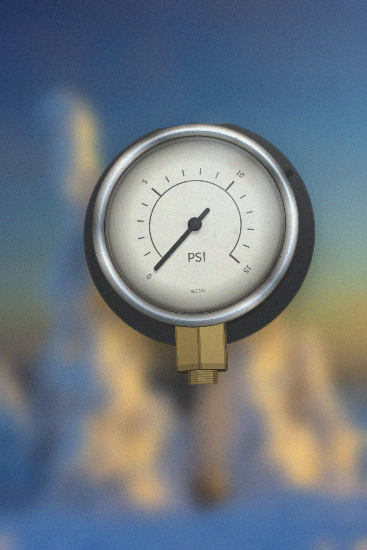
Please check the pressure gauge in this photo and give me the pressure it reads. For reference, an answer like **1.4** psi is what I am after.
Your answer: **0** psi
